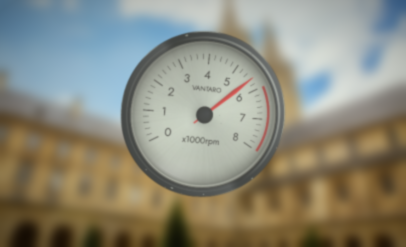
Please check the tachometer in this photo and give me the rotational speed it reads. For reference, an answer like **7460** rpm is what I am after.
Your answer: **5600** rpm
